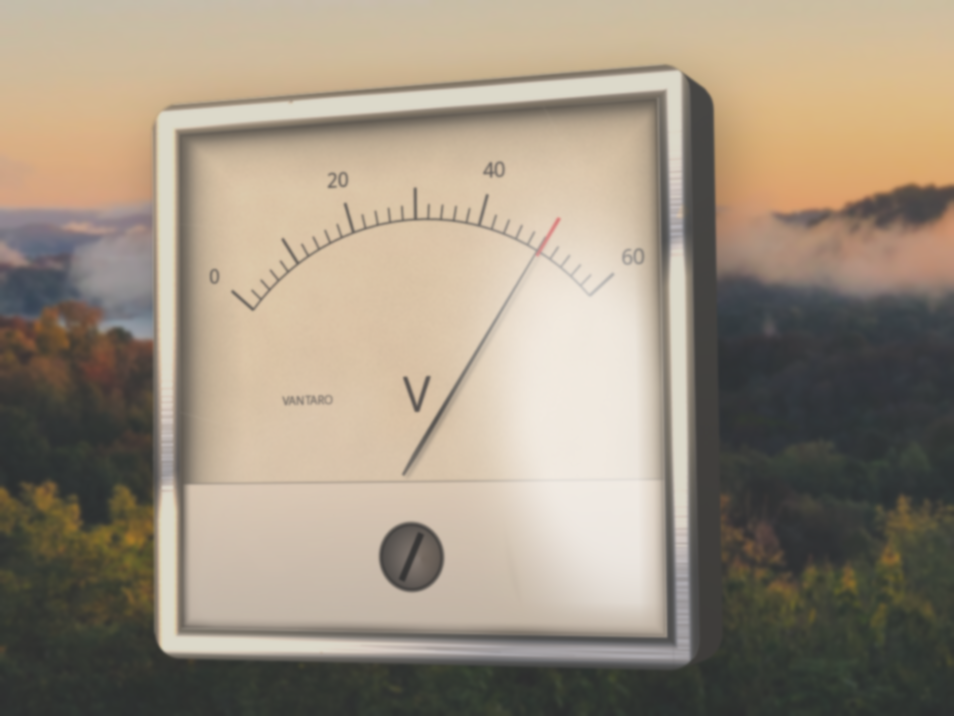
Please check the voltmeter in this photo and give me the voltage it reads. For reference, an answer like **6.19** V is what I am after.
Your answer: **50** V
